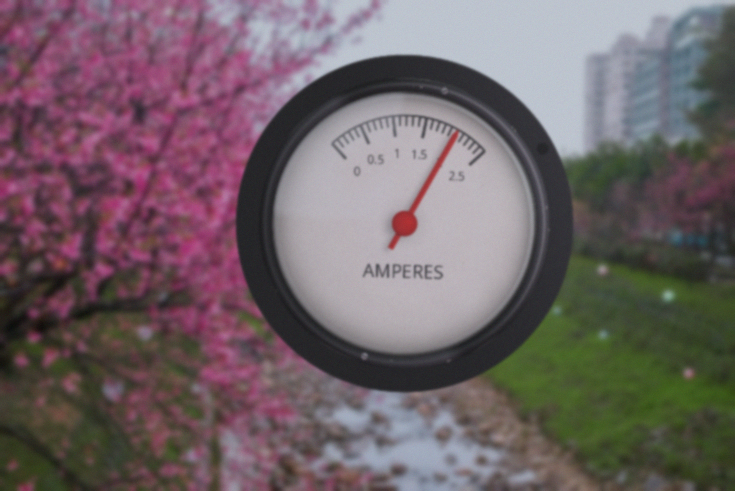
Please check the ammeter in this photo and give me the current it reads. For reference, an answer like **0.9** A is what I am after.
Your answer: **2** A
